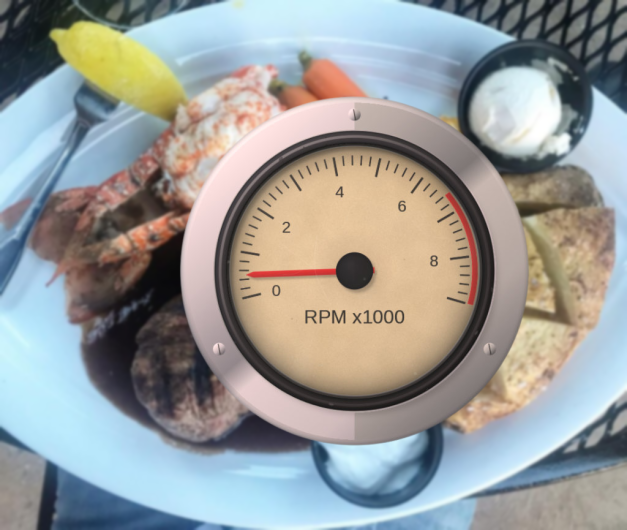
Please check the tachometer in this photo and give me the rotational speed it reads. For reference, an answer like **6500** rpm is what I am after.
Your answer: **500** rpm
